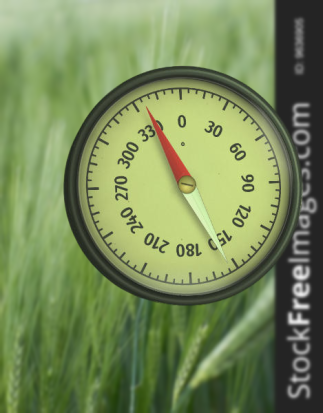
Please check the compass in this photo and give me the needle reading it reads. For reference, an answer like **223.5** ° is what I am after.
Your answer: **335** °
